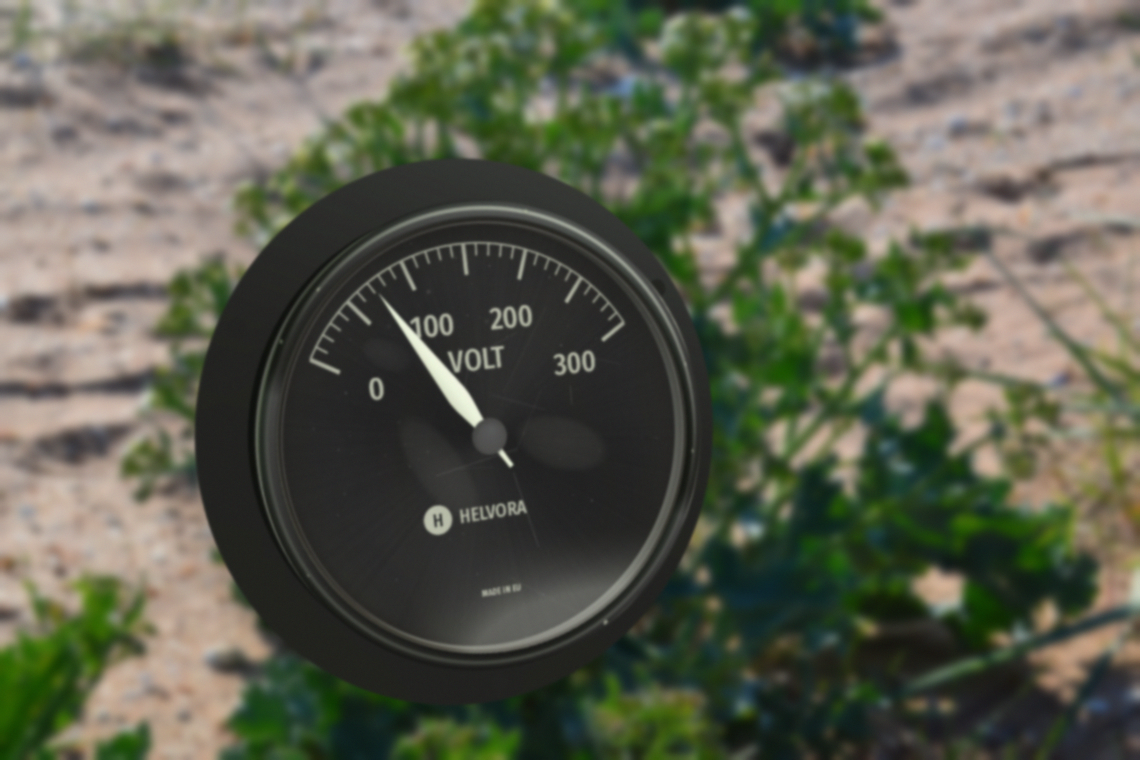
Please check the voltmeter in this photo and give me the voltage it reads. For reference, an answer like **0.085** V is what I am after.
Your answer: **70** V
